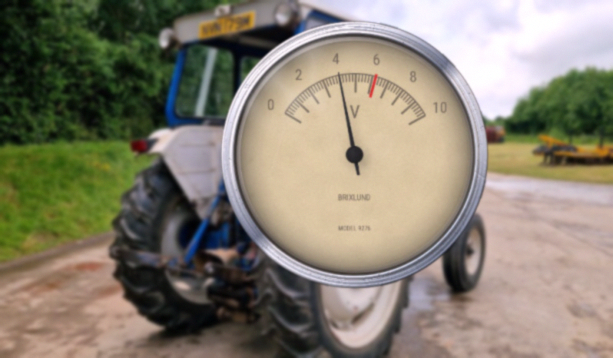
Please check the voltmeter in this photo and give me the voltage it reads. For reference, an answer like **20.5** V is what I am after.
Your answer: **4** V
